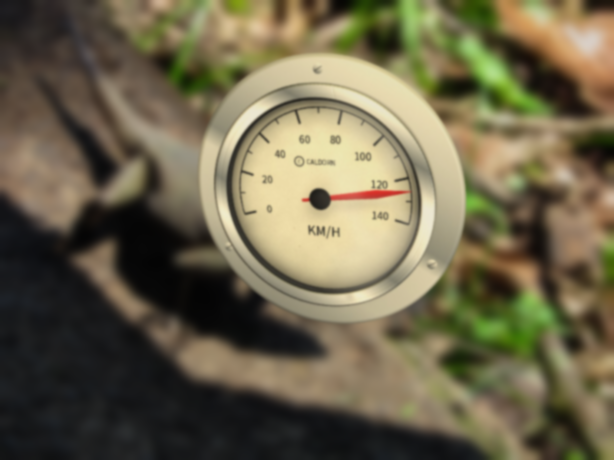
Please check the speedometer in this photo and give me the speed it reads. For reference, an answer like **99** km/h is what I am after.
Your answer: **125** km/h
